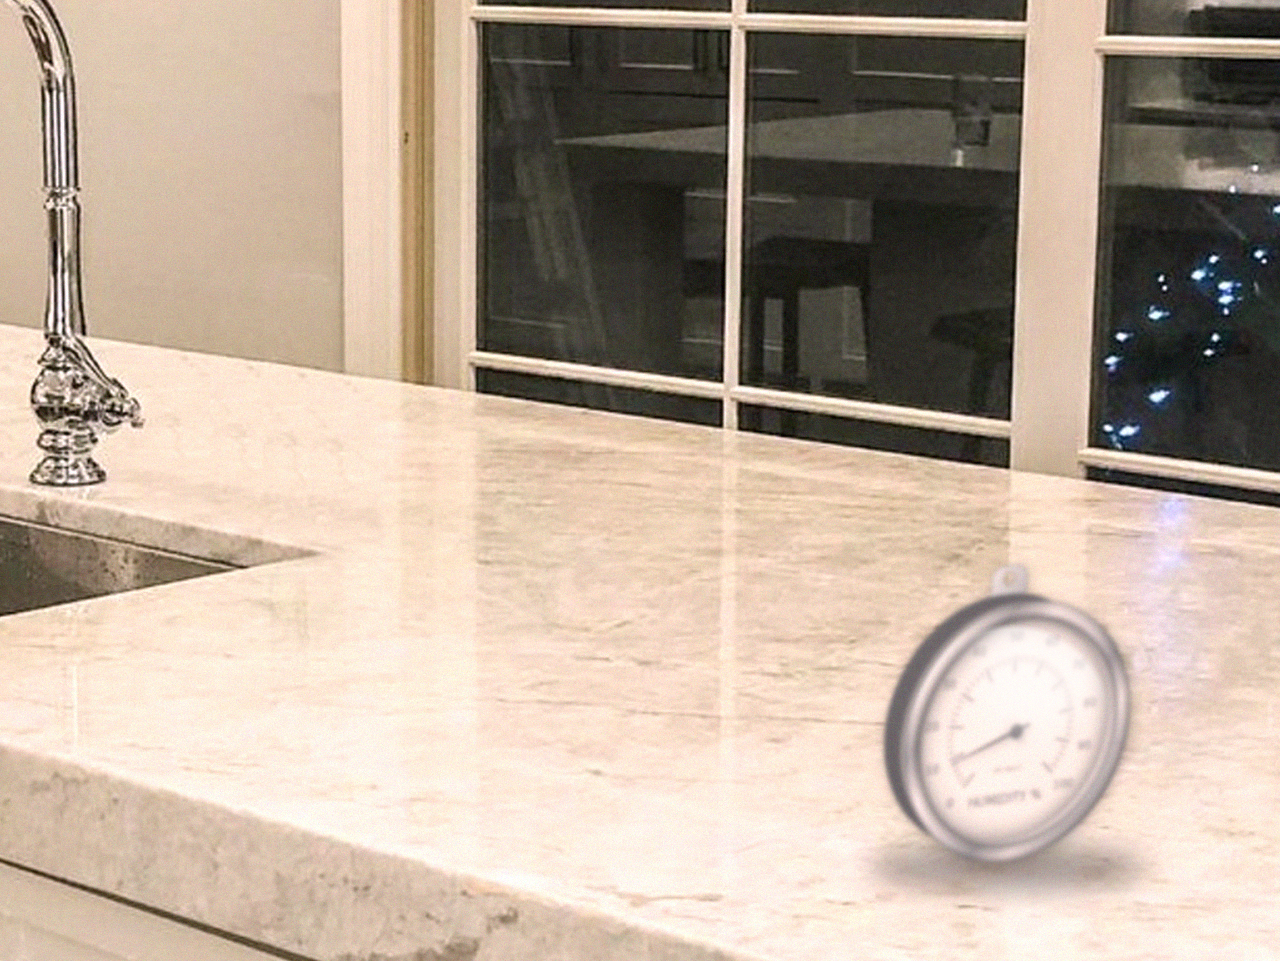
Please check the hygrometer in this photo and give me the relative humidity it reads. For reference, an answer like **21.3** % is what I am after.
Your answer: **10** %
